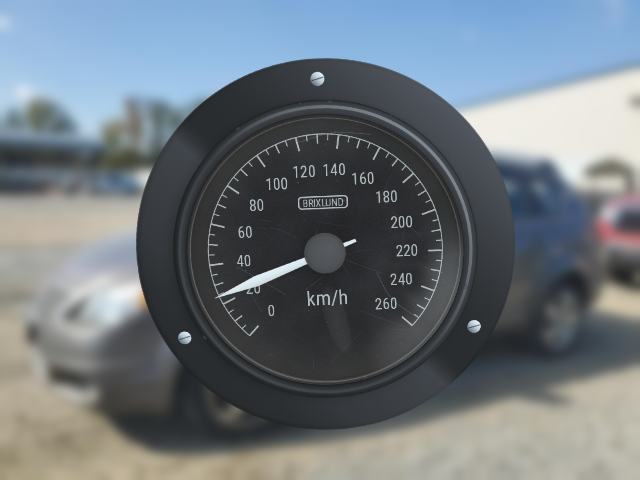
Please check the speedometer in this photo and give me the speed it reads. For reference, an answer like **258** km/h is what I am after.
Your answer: **25** km/h
